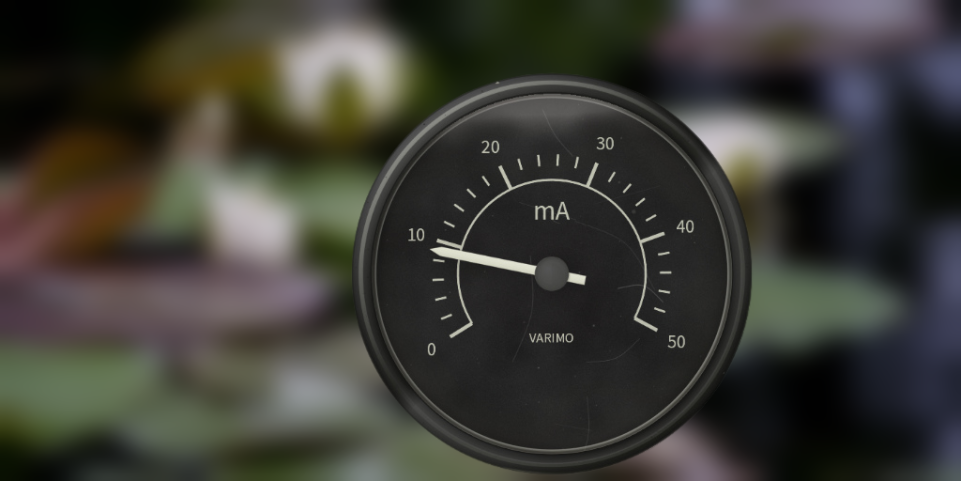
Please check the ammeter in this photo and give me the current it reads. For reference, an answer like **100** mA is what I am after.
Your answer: **9** mA
